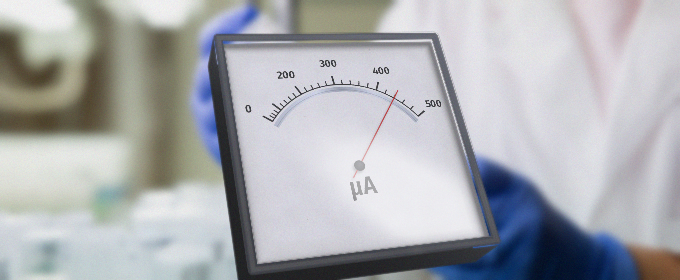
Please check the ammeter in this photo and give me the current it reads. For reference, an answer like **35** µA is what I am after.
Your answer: **440** µA
